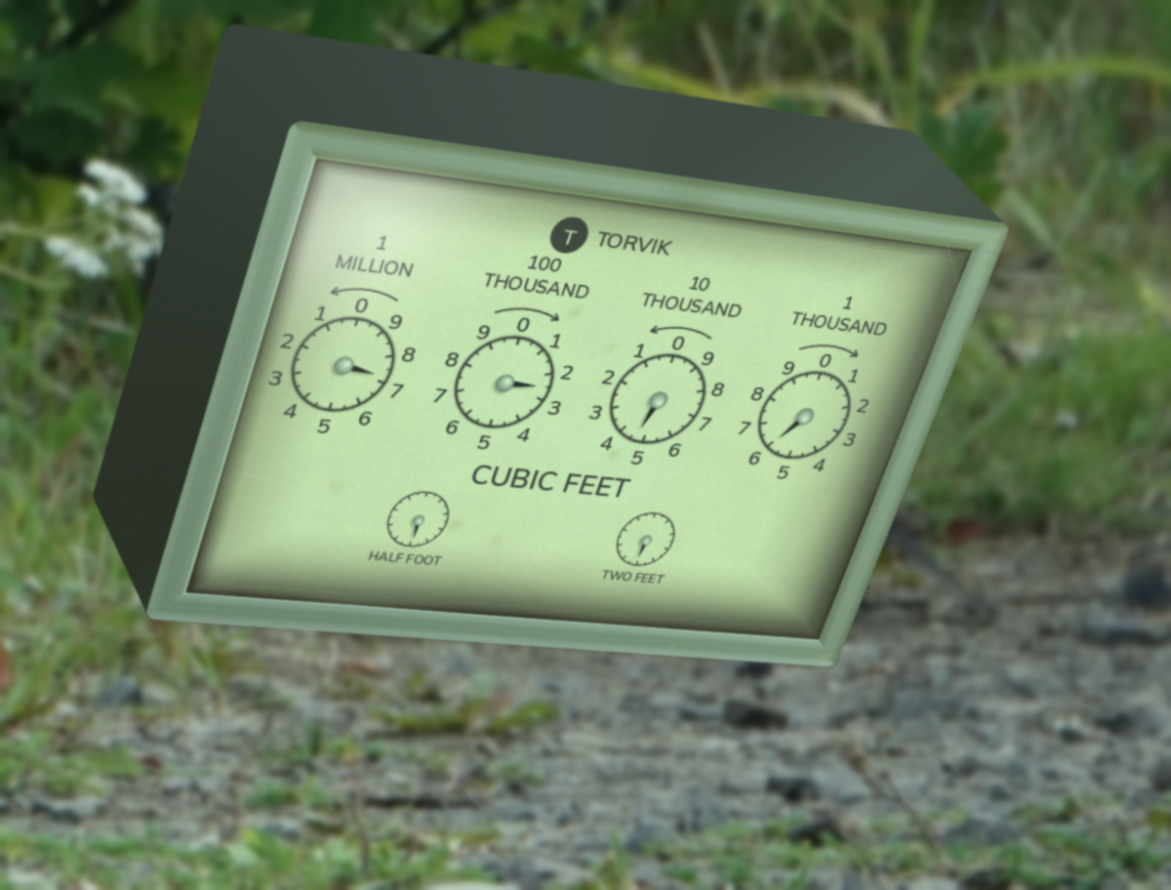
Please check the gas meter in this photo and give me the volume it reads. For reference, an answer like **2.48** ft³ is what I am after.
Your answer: **724600** ft³
